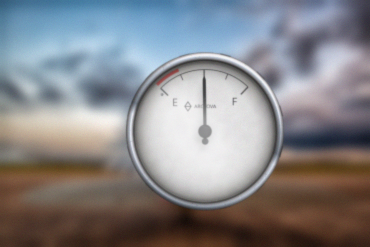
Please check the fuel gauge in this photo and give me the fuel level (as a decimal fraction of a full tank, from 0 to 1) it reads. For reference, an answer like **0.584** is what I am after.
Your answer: **0.5**
